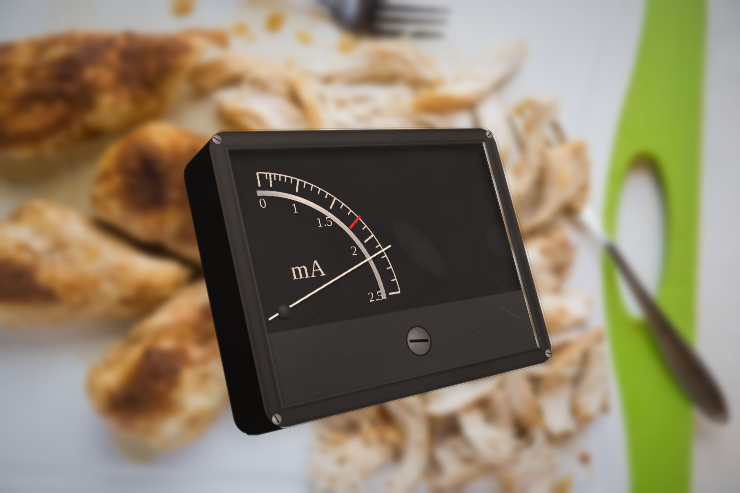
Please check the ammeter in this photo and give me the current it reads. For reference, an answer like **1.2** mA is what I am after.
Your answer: **2.15** mA
